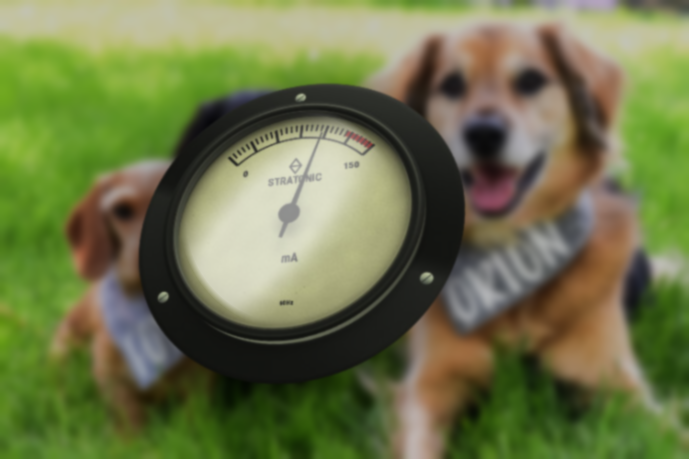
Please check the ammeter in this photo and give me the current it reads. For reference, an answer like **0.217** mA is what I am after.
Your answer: **100** mA
